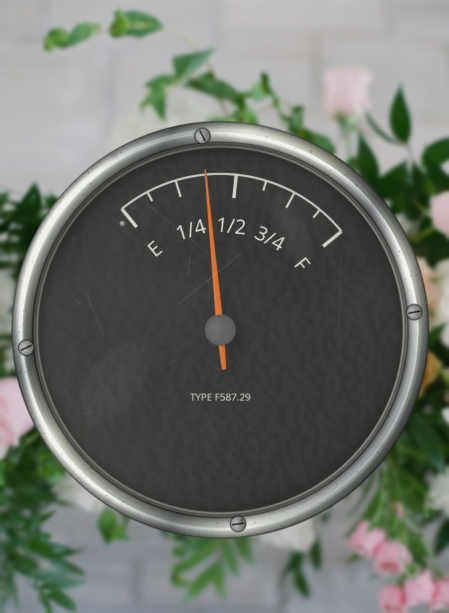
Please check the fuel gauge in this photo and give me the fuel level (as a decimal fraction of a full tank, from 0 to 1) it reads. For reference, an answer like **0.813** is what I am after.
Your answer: **0.375**
